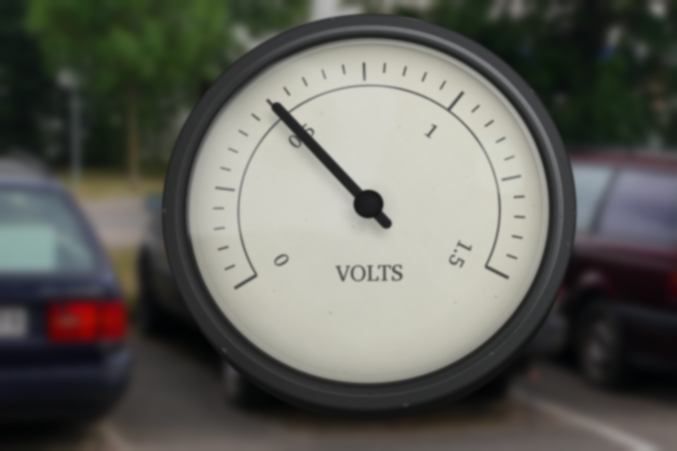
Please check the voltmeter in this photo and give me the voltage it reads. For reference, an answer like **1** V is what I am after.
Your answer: **0.5** V
